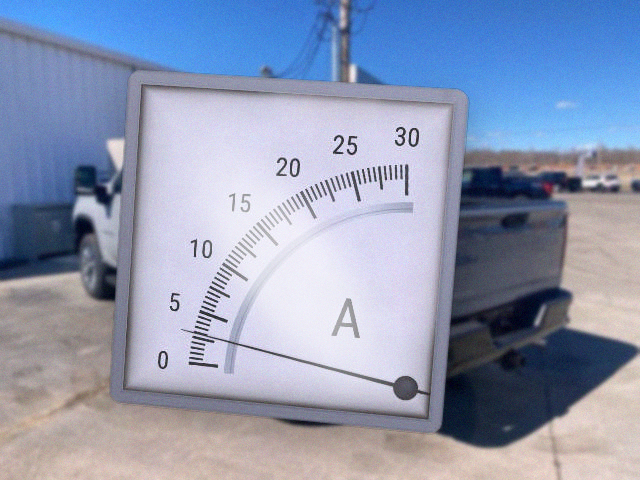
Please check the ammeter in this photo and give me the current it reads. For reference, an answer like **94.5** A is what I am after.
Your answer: **3** A
